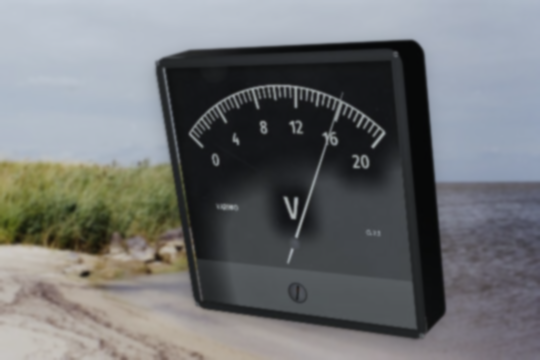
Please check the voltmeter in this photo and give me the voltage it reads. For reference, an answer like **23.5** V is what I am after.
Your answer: **16** V
